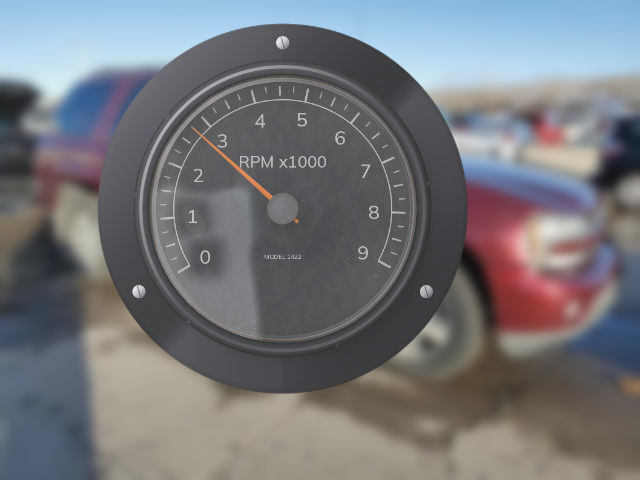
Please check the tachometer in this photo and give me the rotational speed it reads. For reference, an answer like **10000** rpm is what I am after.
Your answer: **2750** rpm
